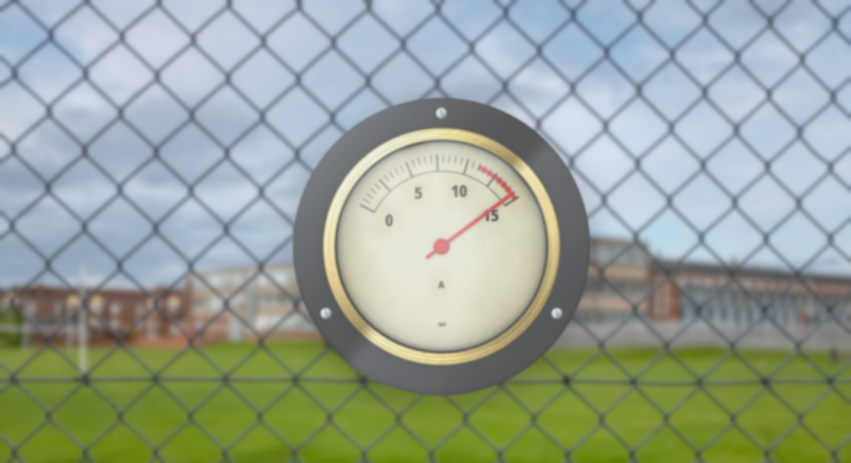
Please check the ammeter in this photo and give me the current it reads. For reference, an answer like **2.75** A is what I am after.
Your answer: **14.5** A
